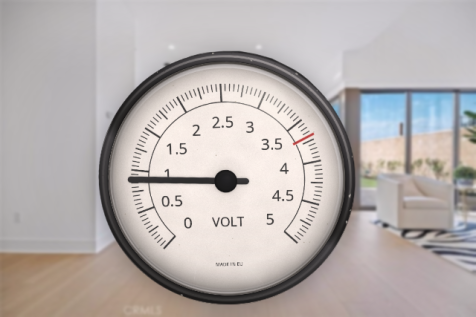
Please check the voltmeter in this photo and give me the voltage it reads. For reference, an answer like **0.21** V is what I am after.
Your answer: **0.9** V
